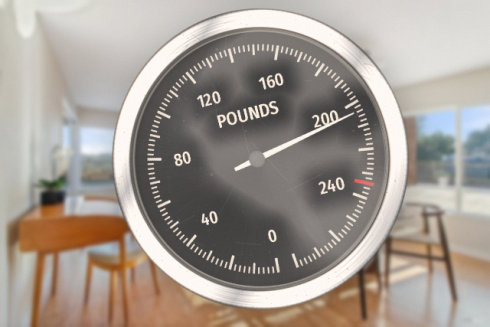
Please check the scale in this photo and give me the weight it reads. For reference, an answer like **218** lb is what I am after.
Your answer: **204** lb
